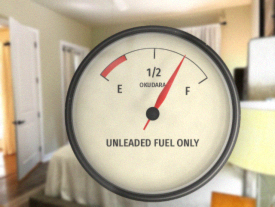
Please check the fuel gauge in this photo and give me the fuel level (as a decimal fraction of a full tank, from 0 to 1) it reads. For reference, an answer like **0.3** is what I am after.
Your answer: **0.75**
